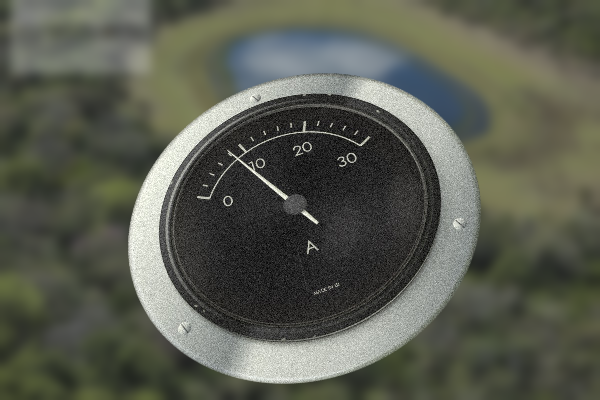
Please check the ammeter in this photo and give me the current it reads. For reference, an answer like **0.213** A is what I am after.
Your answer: **8** A
